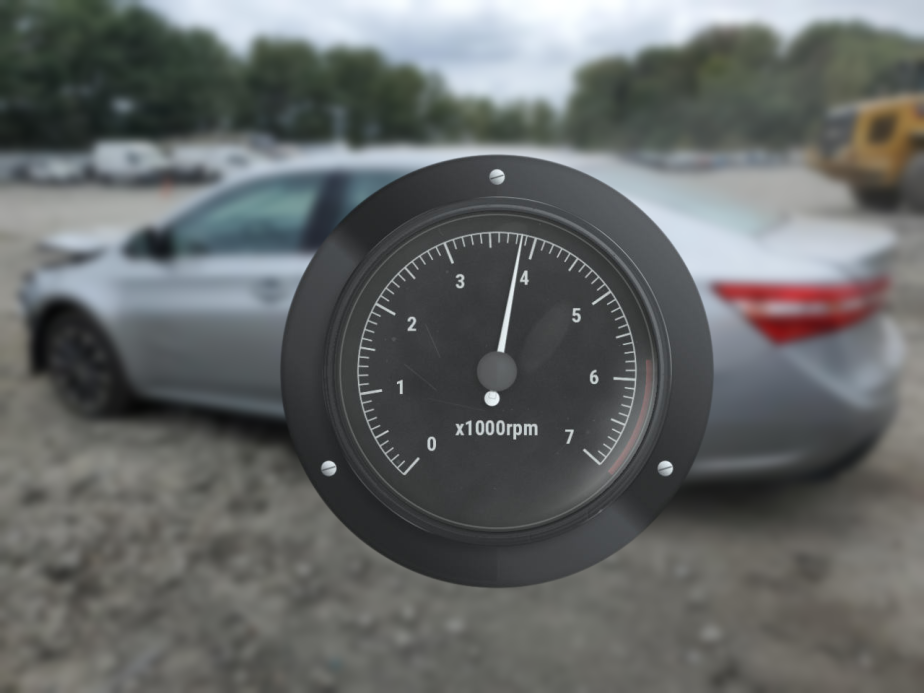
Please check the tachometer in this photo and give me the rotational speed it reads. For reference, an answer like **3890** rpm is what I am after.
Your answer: **3850** rpm
